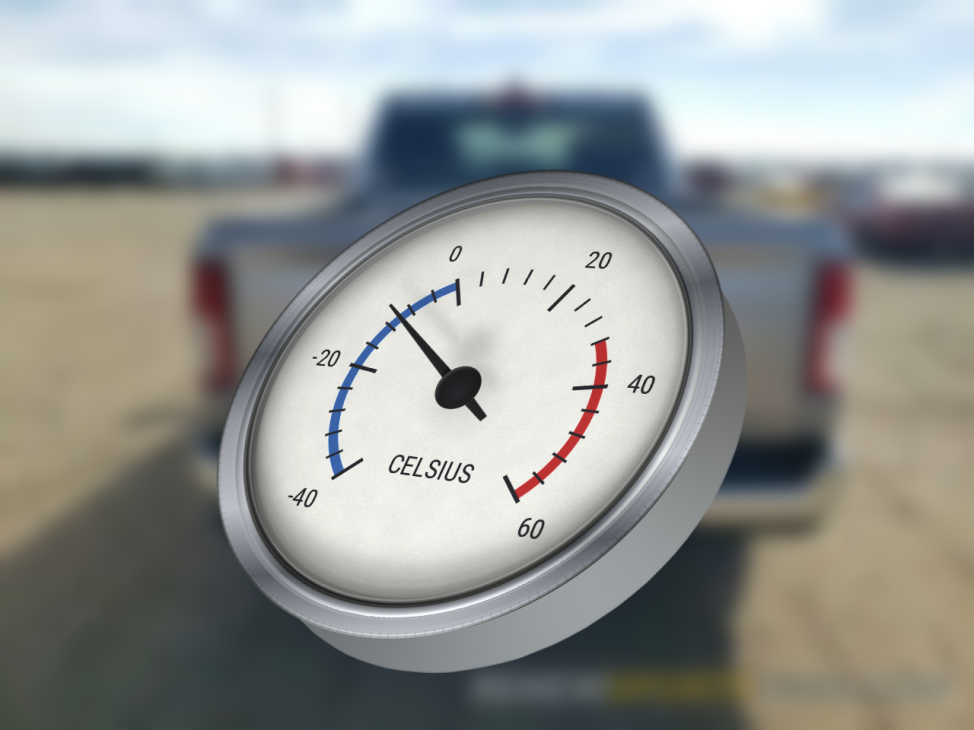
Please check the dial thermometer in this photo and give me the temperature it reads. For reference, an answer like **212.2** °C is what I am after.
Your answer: **-10** °C
